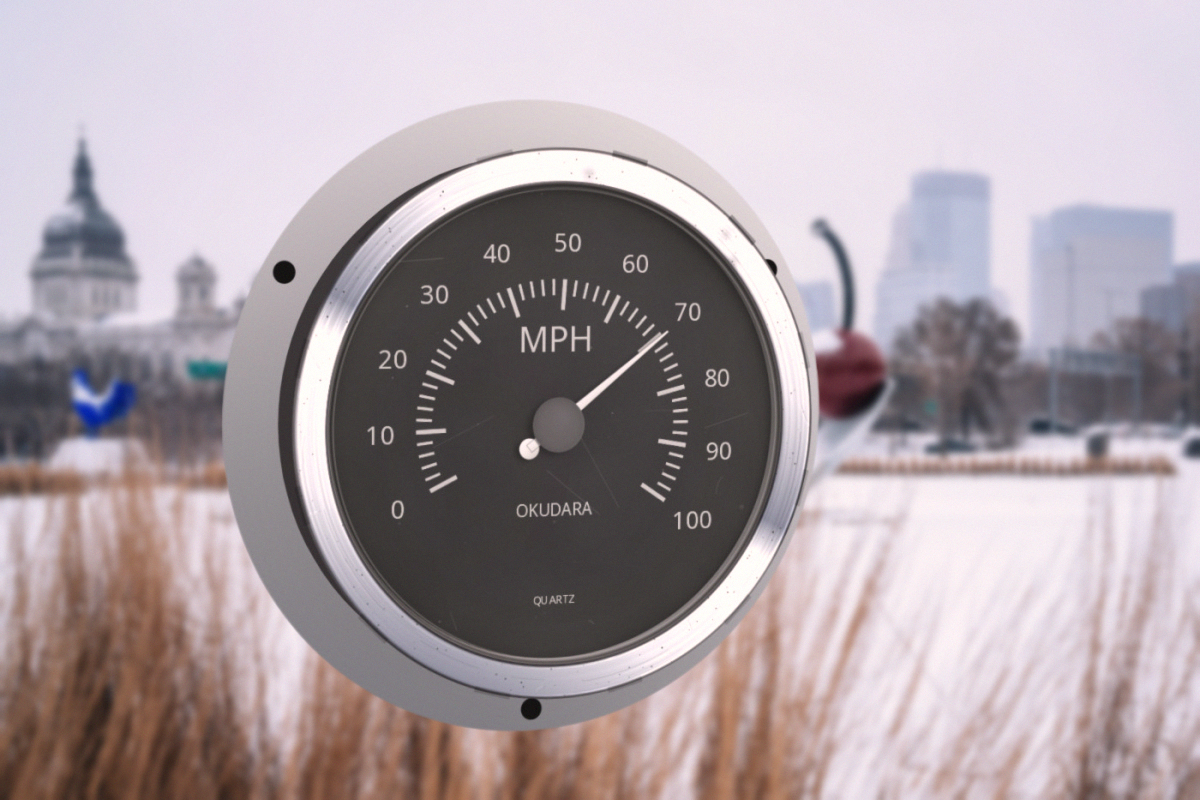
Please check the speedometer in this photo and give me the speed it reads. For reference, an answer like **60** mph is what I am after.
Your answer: **70** mph
